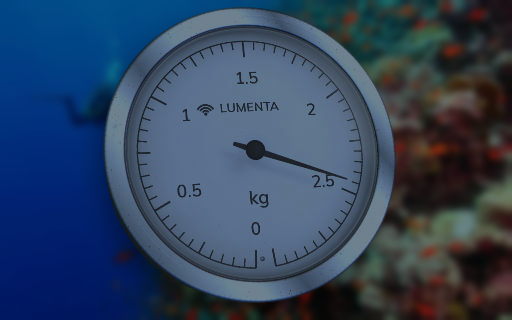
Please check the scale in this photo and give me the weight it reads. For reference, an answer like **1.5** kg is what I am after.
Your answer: **2.45** kg
